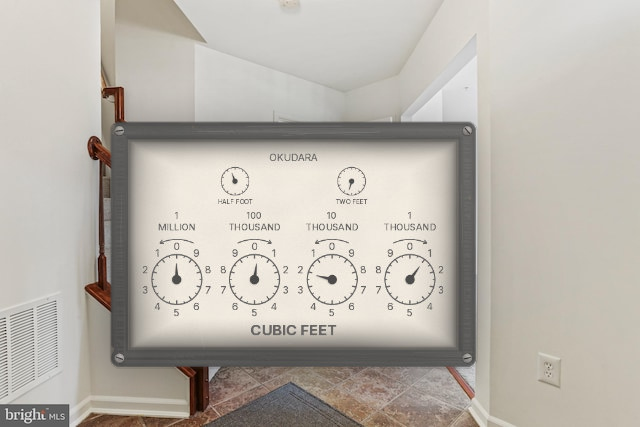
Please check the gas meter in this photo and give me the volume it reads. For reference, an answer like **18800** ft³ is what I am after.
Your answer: **2100** ft³
